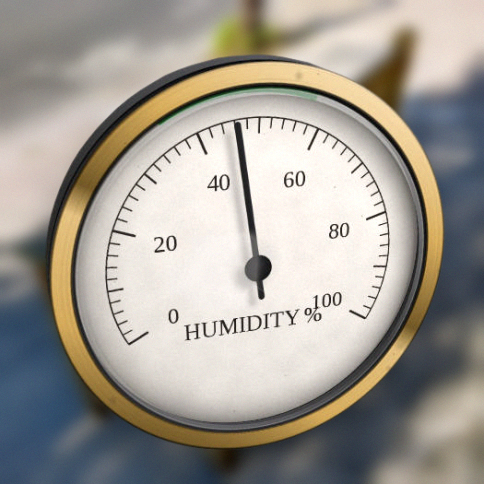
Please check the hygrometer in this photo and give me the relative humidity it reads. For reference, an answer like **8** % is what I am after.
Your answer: **46** %
